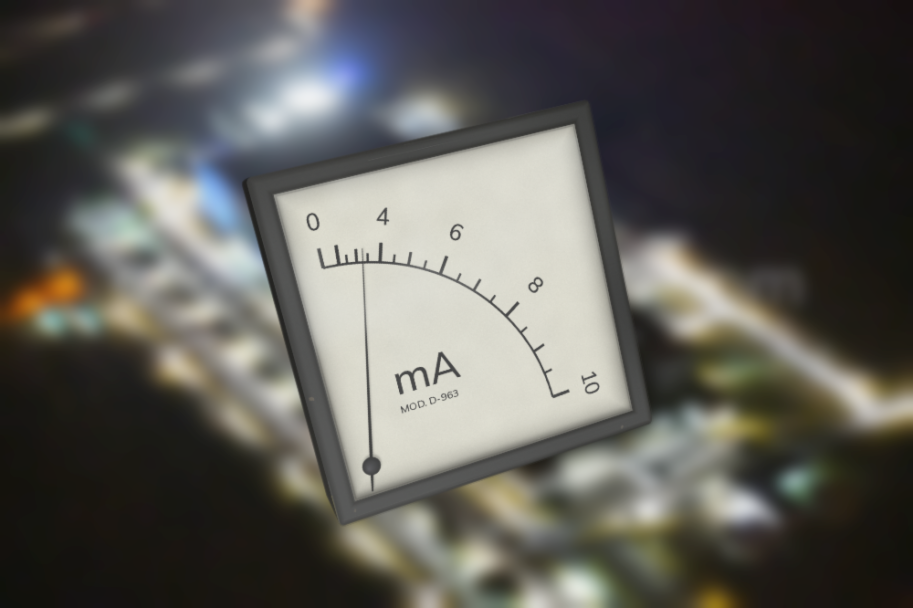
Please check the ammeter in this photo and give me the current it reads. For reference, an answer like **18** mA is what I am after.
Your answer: **3.25** mA
